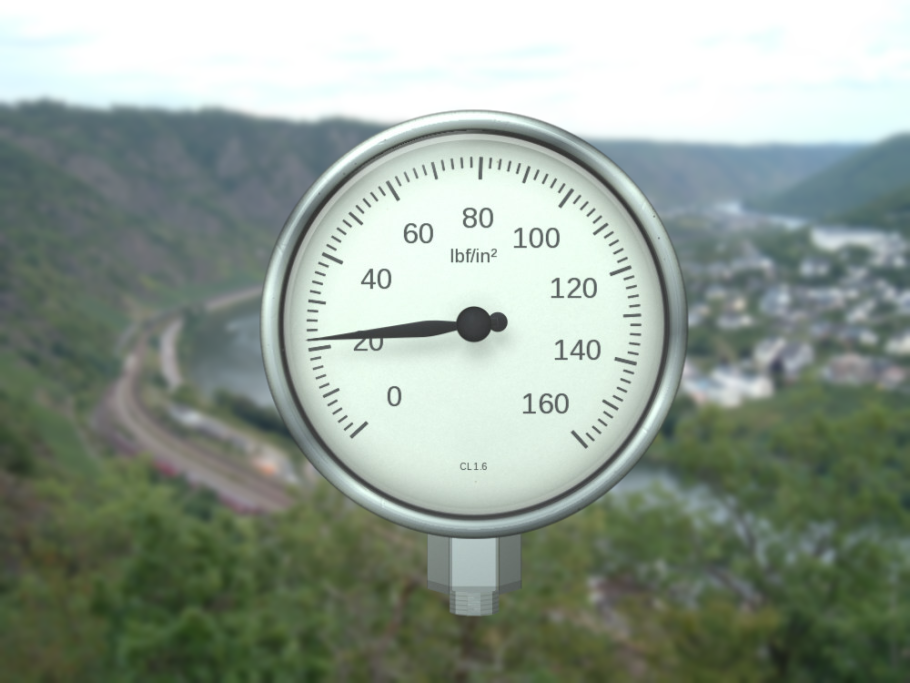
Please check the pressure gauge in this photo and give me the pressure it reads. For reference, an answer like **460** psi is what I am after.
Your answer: **22** psi
